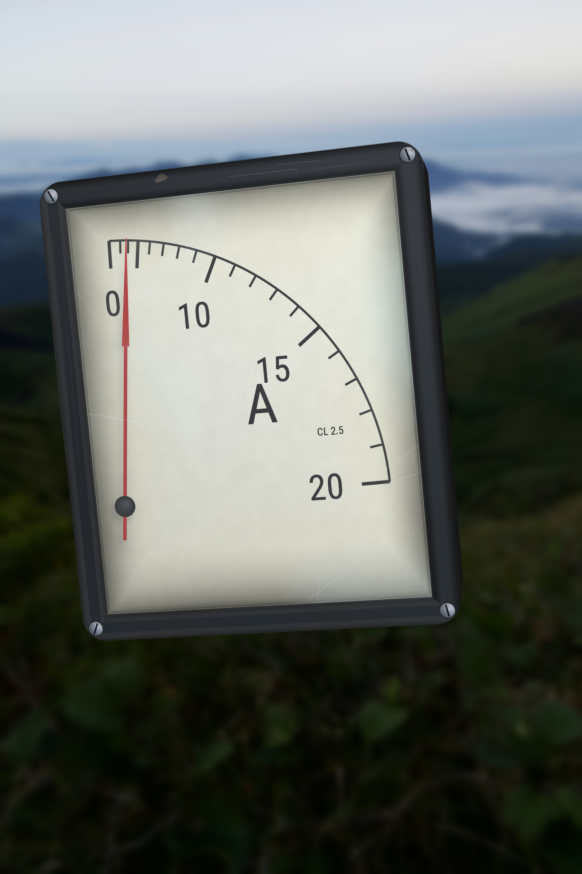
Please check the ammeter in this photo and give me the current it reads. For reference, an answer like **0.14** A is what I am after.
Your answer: **4** A
